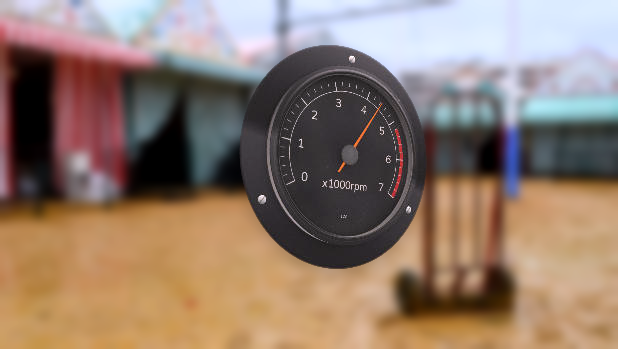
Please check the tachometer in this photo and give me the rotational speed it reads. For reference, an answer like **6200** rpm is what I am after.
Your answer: **4400** rpm
